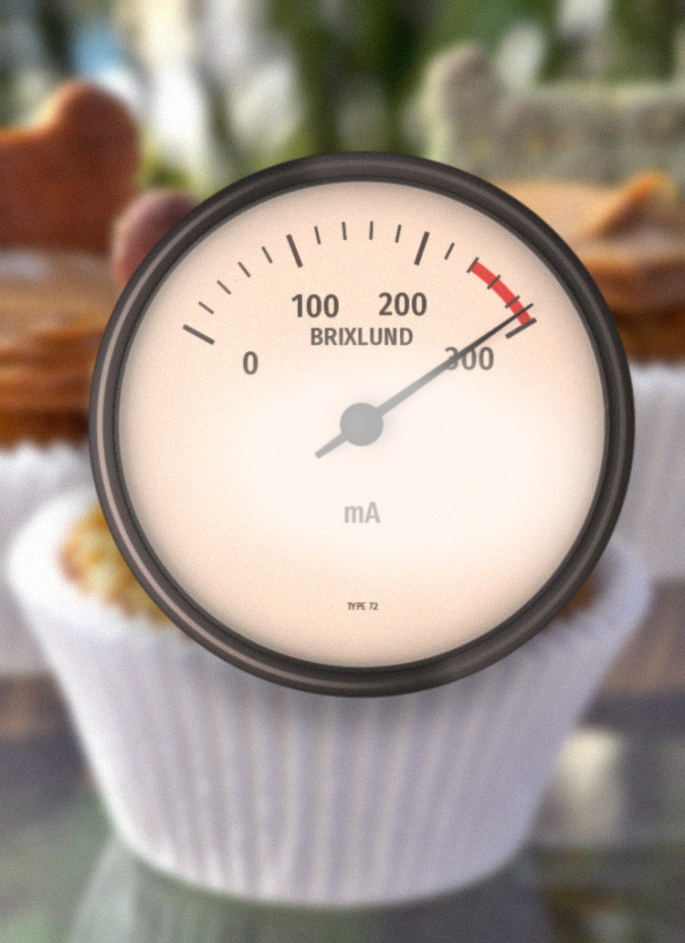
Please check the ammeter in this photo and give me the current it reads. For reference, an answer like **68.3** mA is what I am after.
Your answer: **290** mA
